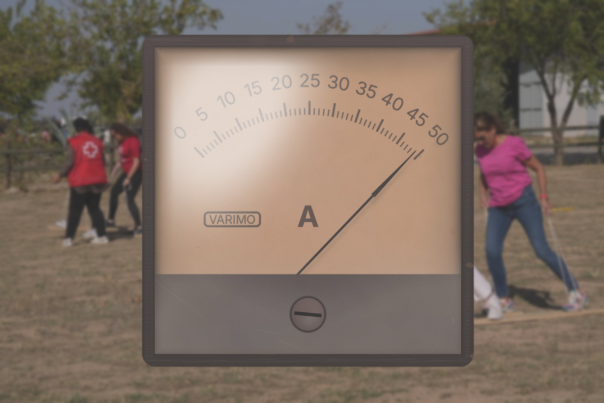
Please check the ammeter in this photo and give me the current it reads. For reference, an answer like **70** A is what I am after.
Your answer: **49** A
